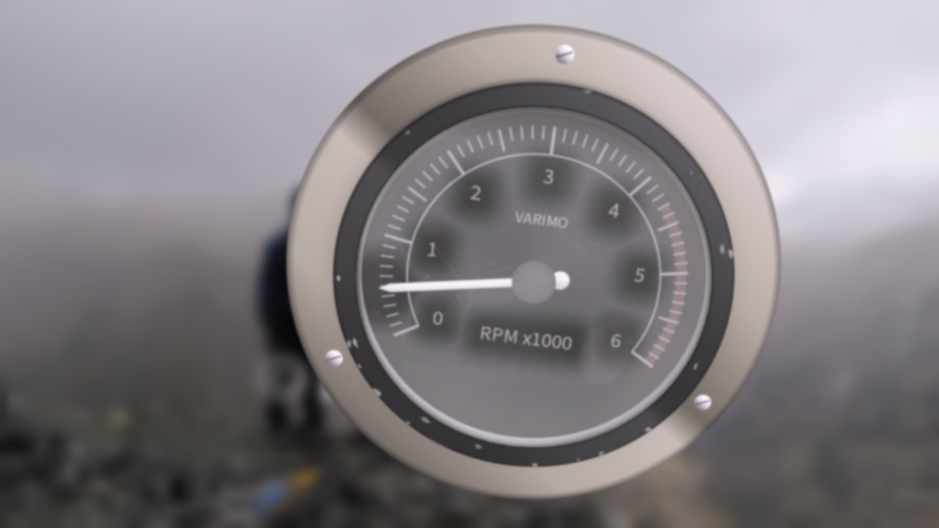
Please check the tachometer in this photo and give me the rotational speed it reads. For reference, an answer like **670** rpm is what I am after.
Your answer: **500** rpm
